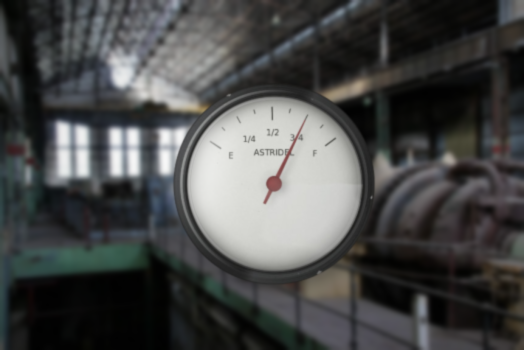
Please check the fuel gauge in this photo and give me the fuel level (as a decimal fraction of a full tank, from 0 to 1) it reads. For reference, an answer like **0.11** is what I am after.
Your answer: **0.75**
